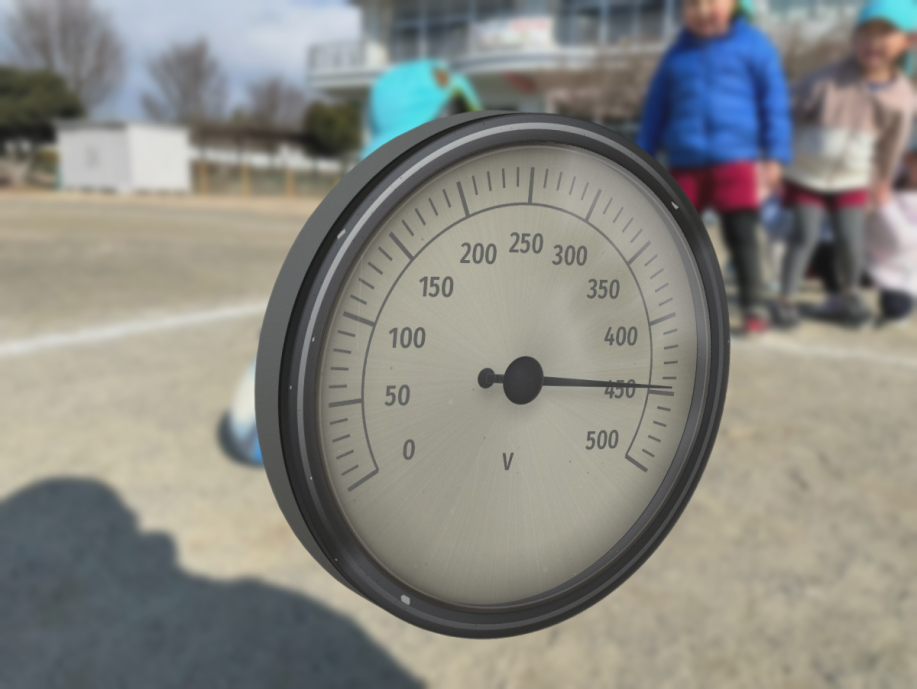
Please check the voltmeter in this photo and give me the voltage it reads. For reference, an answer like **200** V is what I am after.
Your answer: **445** V
